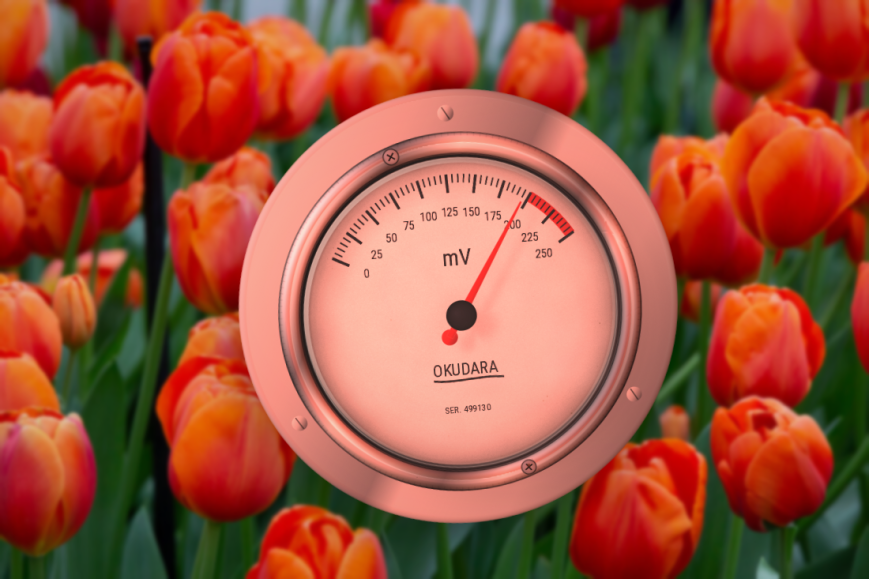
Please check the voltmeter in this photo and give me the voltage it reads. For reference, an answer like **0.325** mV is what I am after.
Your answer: **195** mV
